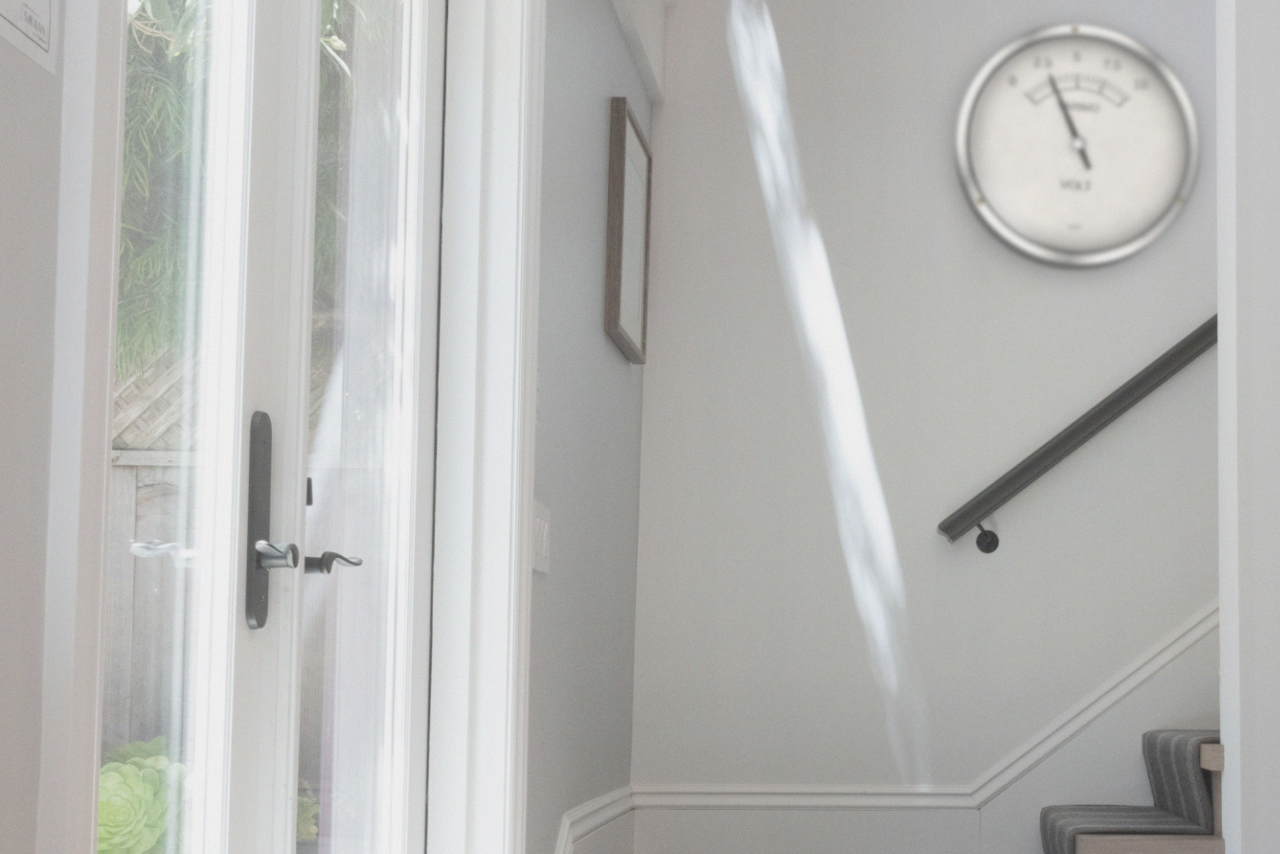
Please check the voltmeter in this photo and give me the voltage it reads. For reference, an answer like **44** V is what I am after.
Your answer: **2.5** V
